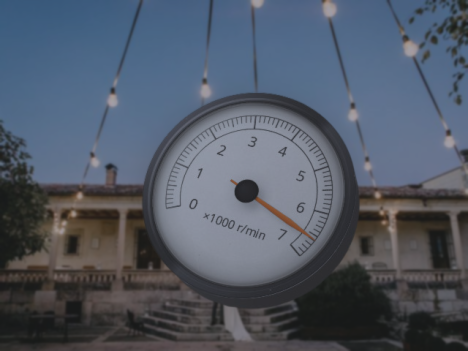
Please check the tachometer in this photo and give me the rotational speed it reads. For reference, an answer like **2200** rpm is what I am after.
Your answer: **6600** rpm
